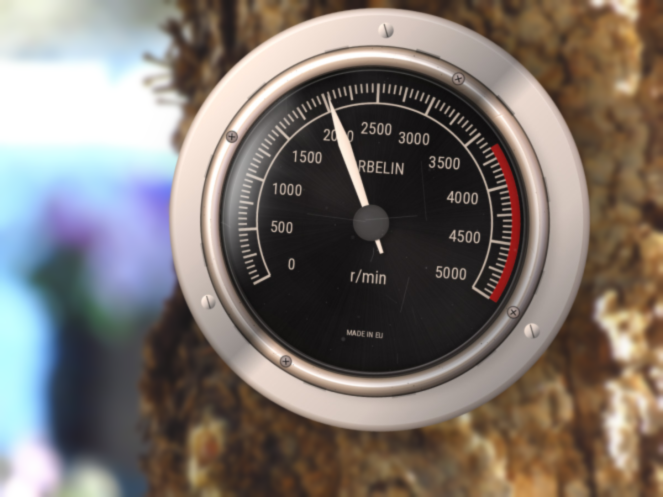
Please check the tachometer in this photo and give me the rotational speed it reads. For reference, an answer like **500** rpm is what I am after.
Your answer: **2050** rpm
